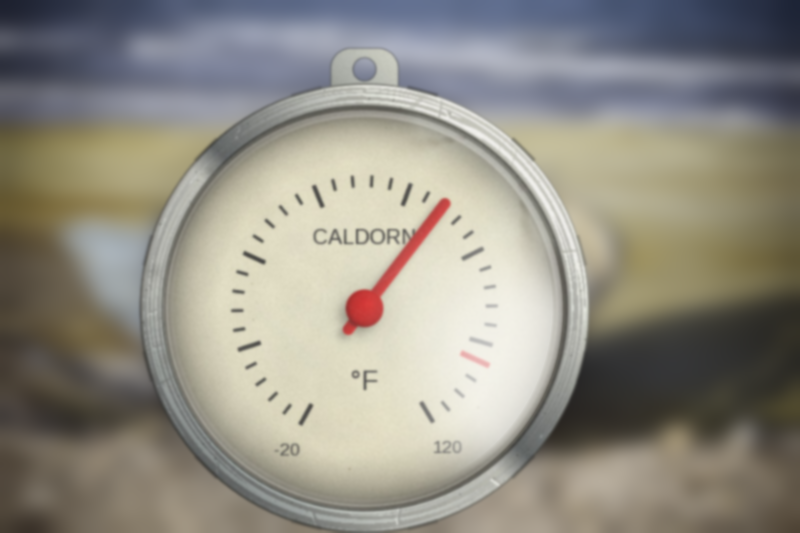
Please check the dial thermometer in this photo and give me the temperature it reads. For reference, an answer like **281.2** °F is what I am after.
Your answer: **68** °F
